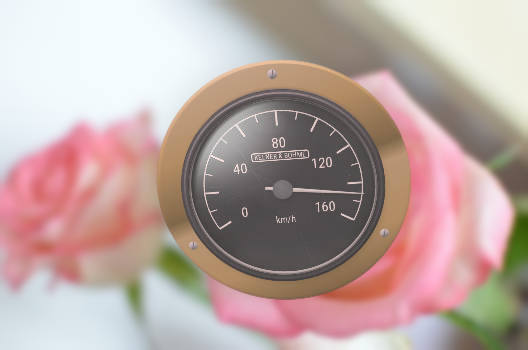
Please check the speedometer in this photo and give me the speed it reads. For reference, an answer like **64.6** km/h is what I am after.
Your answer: **145** km/h
